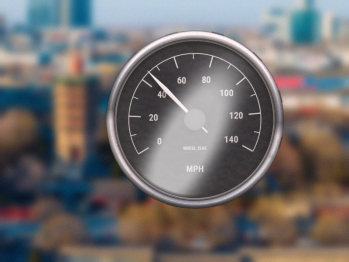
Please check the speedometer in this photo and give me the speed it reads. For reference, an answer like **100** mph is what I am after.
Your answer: **45** mph
